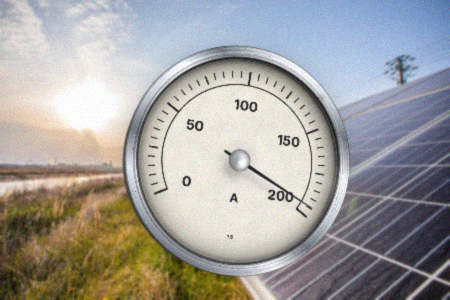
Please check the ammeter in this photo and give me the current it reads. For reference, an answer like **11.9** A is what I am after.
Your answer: **195** A
